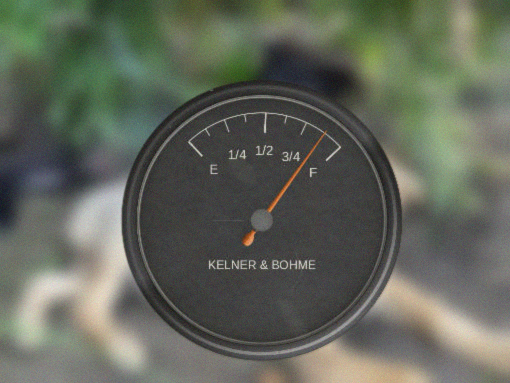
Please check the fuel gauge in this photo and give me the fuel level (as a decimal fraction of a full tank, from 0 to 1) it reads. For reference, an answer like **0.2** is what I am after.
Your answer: **0.875**
